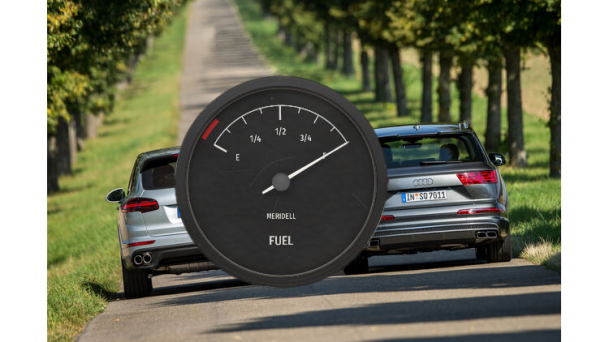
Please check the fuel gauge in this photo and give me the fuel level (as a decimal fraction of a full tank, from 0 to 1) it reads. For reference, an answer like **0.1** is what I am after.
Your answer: **1**
